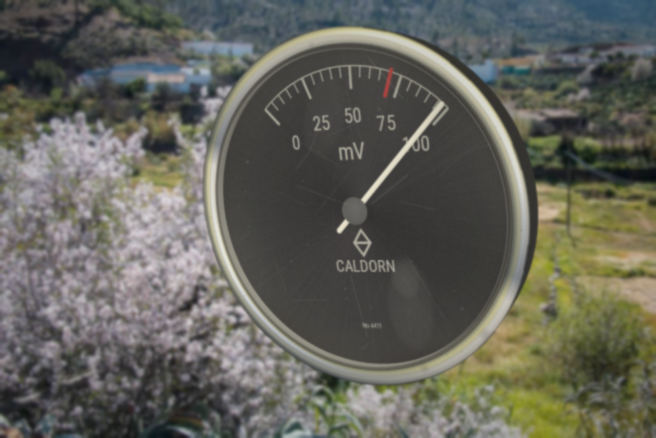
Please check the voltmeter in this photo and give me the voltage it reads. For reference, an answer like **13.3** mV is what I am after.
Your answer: **97.5** mV
